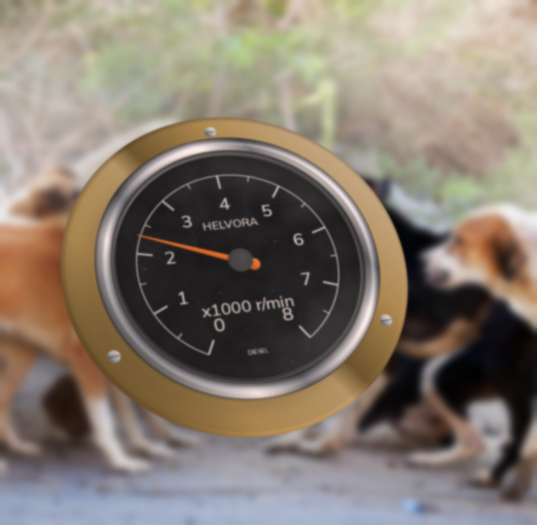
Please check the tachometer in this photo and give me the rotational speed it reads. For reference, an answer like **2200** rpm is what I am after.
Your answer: **2250** rpm
